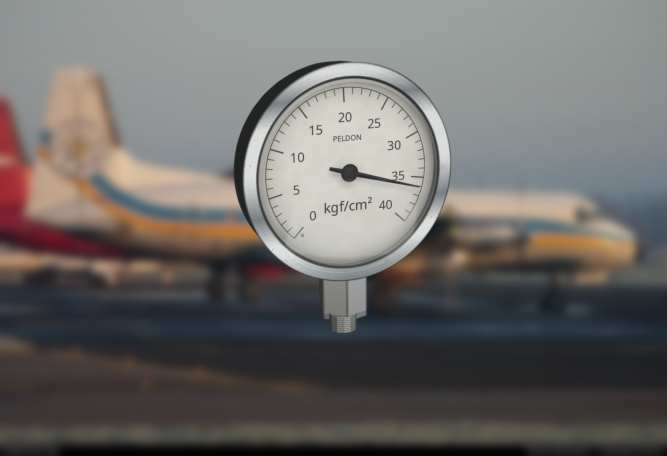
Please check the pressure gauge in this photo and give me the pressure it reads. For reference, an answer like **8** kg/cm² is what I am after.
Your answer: **36** kg/cm²
